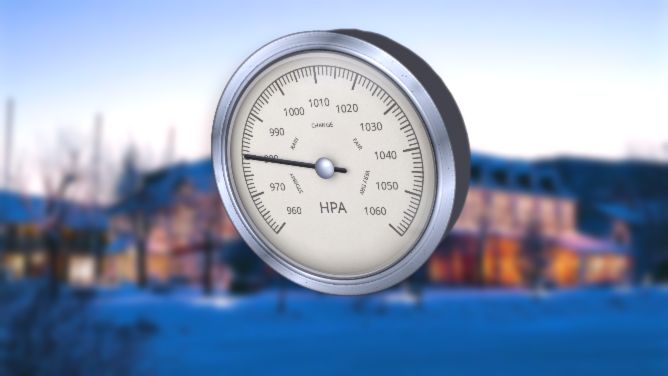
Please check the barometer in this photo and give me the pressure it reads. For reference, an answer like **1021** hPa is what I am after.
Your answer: **980** hPa
